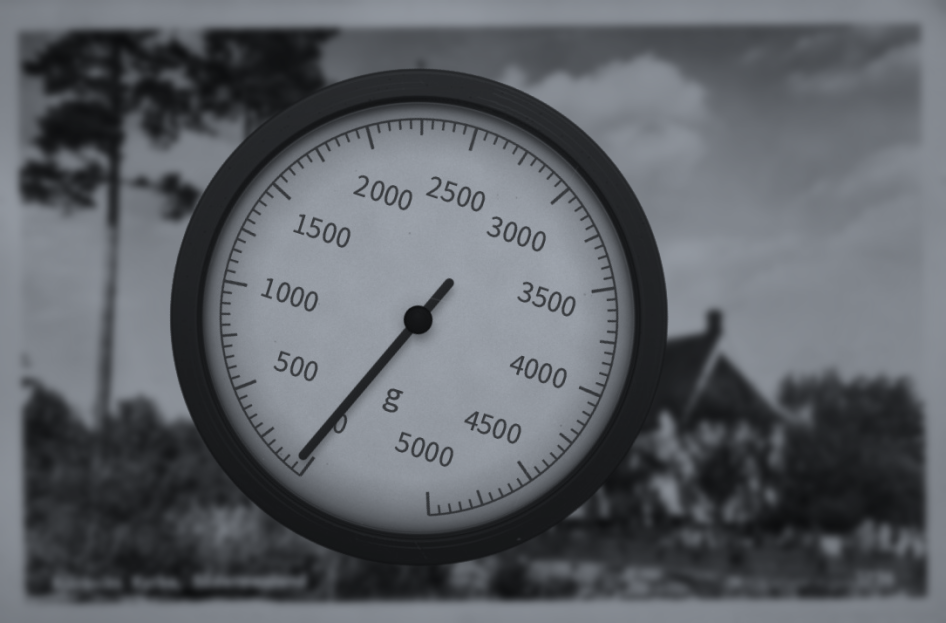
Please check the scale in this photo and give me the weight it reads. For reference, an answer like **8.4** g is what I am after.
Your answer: **50** g
